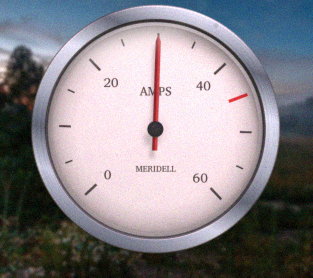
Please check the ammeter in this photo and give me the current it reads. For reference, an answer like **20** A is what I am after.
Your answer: **30** A
